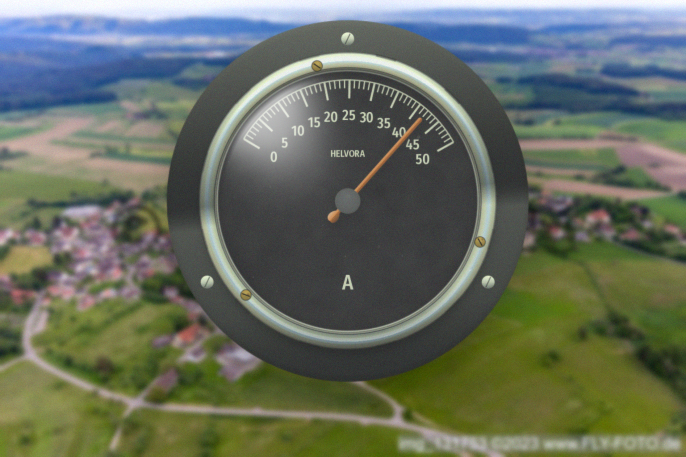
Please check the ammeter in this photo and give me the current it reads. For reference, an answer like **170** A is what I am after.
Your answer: **42** A
